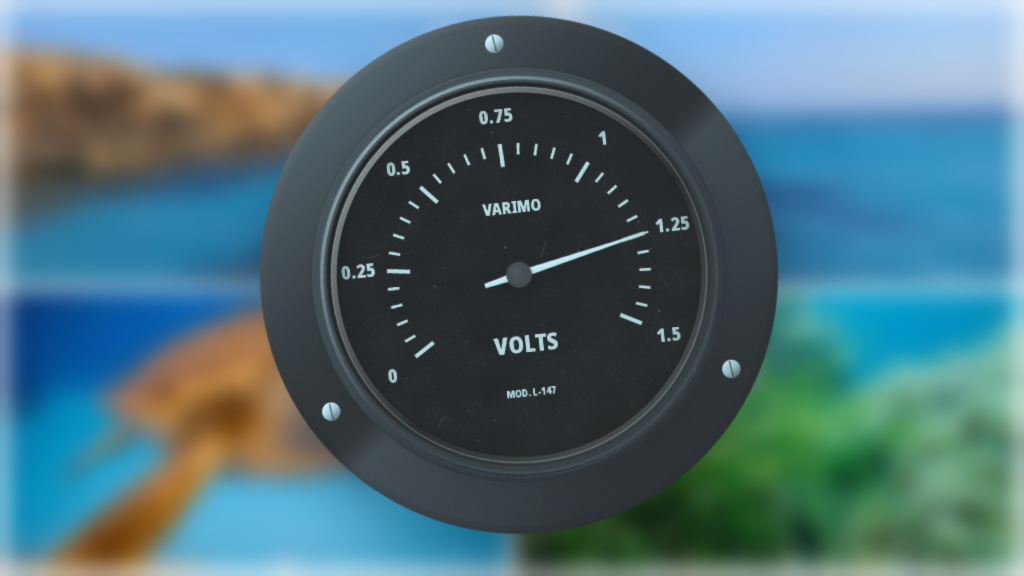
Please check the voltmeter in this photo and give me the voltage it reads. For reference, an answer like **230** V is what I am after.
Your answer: **1.25** V
